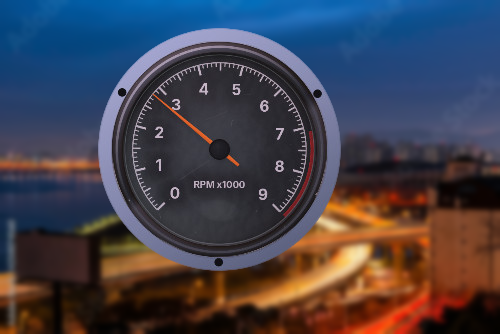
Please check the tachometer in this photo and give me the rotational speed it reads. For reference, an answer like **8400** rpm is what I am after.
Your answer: **2800** rpm
